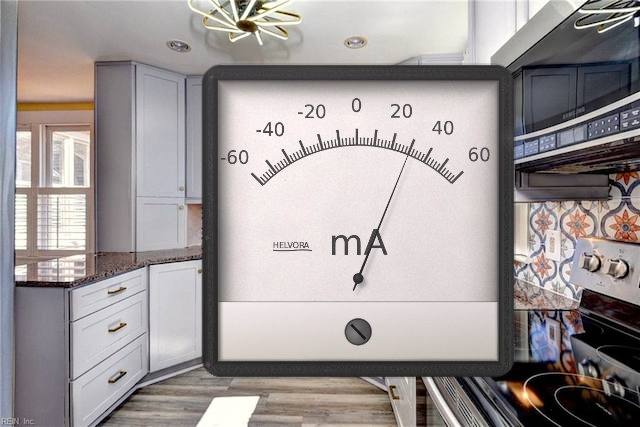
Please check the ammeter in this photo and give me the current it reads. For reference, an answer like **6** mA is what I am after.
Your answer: **30** mA
